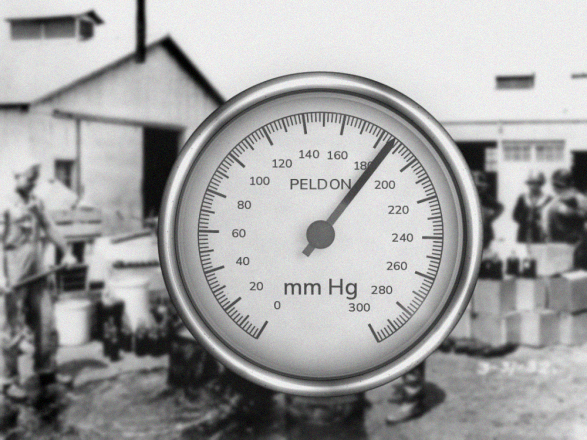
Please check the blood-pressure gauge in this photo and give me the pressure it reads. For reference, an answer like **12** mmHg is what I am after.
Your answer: **186** mmHg
